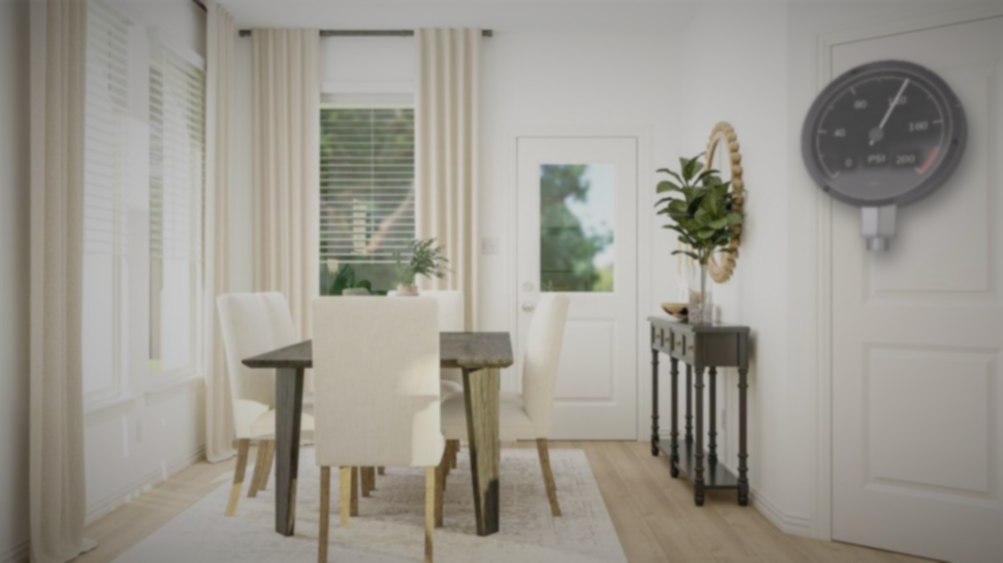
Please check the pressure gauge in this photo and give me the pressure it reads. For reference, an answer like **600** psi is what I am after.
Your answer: **120** psi
